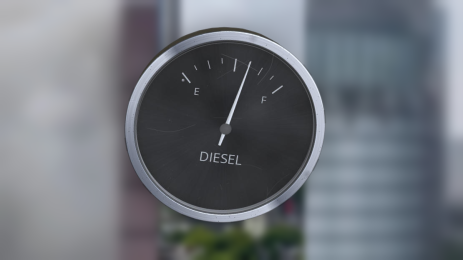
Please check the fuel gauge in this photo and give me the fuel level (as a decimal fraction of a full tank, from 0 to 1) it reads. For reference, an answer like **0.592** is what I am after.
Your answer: **0.625**
